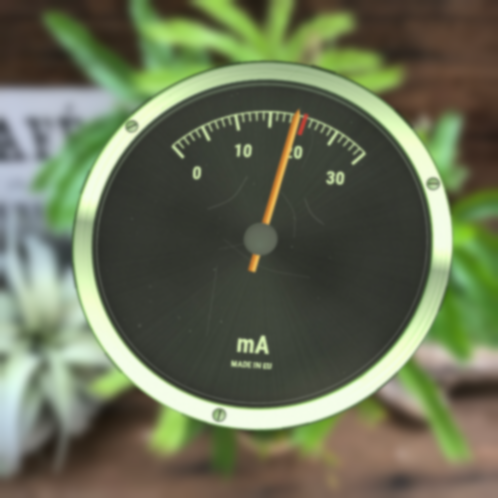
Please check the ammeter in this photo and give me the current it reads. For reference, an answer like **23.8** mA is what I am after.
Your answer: **19** mA
